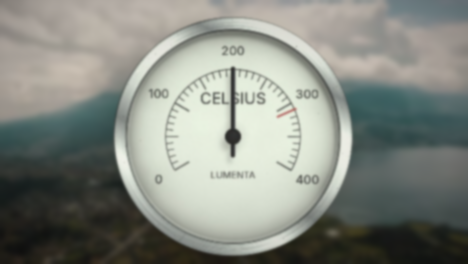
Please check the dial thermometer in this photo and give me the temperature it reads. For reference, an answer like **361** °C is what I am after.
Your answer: **200** °C
